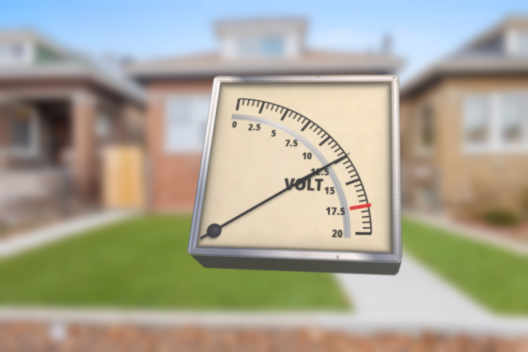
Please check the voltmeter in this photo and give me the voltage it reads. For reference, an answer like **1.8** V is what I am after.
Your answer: **12.5** V
